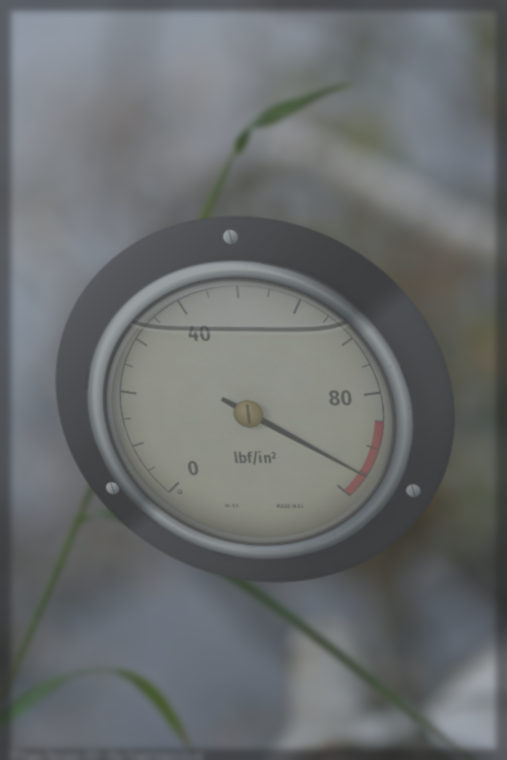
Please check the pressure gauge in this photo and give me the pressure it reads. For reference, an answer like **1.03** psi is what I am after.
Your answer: **95** psi
